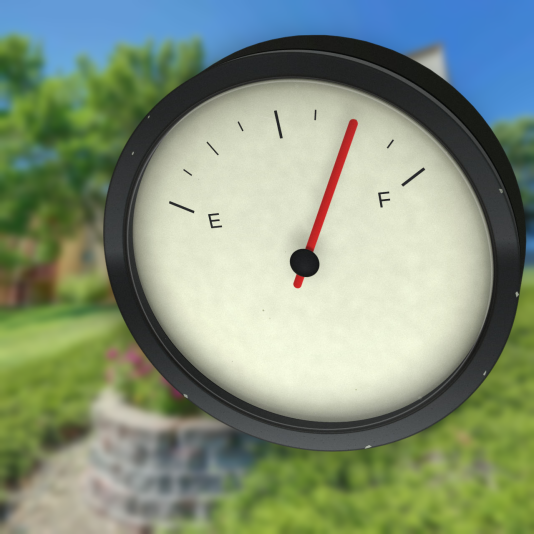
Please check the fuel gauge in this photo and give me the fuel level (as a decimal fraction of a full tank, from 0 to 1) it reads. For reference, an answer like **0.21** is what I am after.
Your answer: **0.75**
